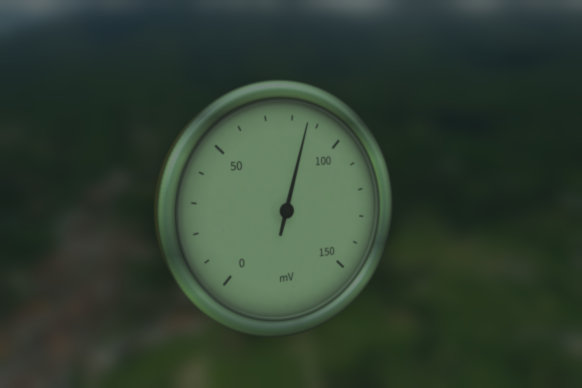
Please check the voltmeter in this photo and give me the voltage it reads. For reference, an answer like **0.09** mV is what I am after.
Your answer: **85** mV
